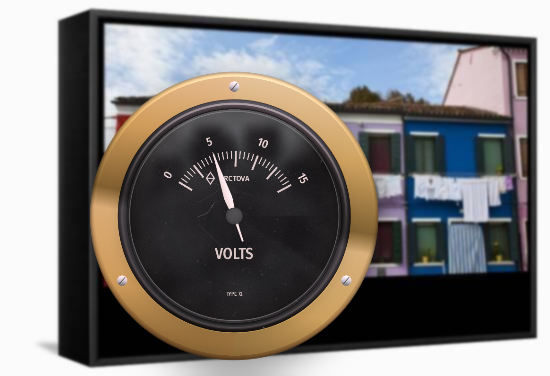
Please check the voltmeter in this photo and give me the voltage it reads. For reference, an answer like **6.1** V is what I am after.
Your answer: **5** V
